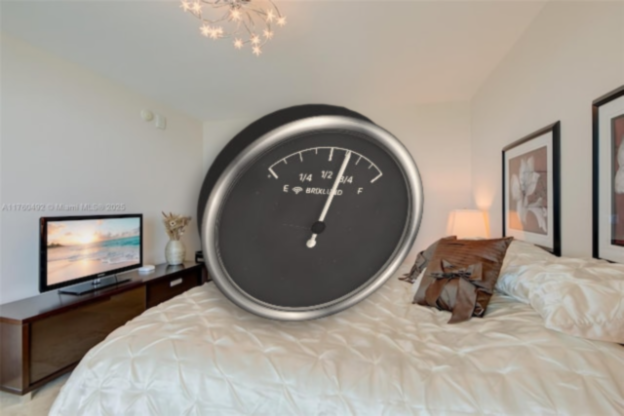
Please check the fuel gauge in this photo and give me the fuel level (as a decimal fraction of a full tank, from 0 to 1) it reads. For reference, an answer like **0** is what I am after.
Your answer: **0.625**
